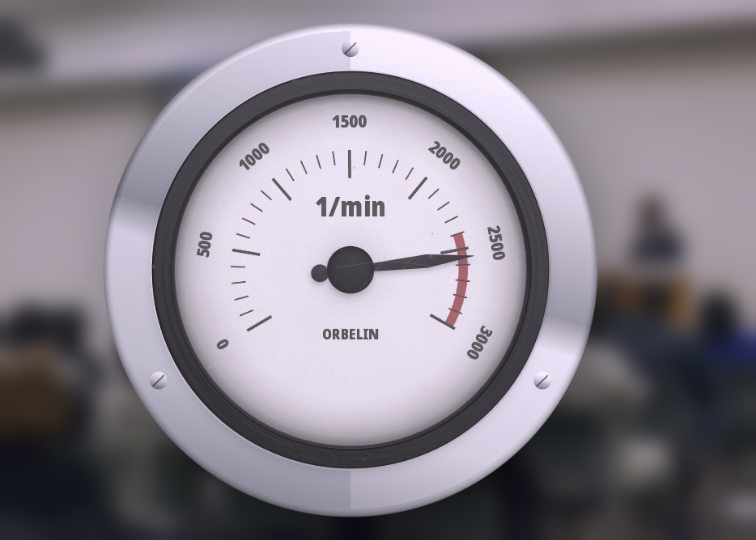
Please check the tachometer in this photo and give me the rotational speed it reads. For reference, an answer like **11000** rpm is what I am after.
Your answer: **2550** rpm
